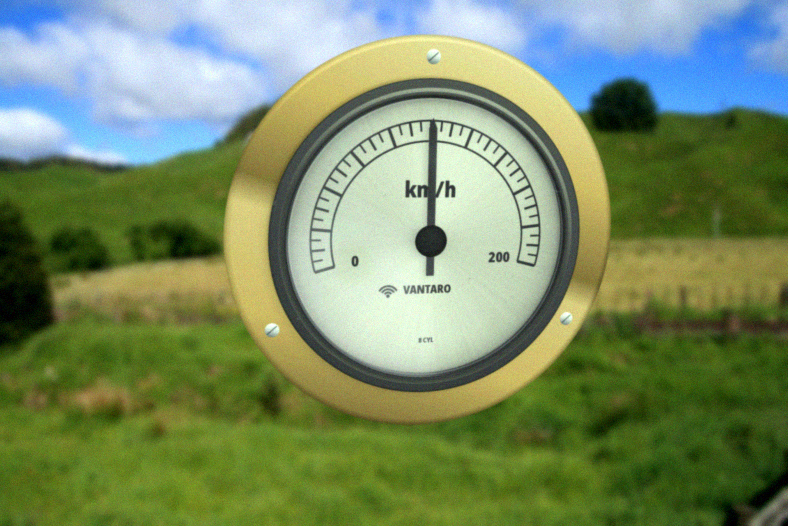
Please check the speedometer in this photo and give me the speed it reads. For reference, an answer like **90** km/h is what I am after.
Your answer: **100** km/h
